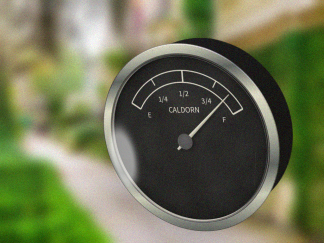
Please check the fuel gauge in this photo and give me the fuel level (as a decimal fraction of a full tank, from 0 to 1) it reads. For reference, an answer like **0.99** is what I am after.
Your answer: **0.875**
